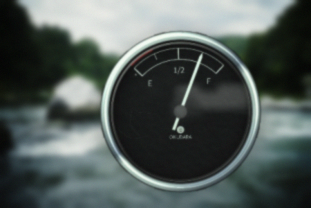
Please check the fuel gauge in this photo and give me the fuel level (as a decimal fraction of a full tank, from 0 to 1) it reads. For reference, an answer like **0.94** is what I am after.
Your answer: **0.75**
